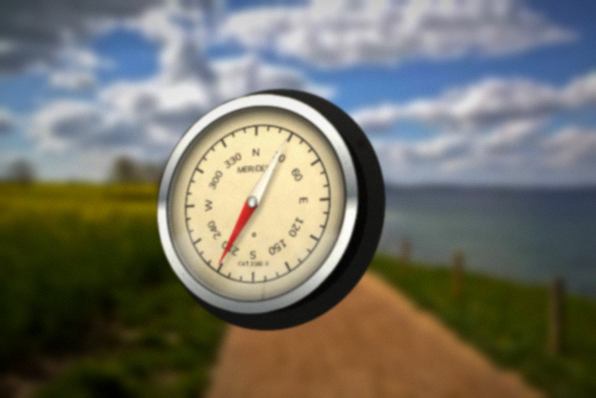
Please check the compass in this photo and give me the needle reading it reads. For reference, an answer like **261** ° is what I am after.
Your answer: **210** °
